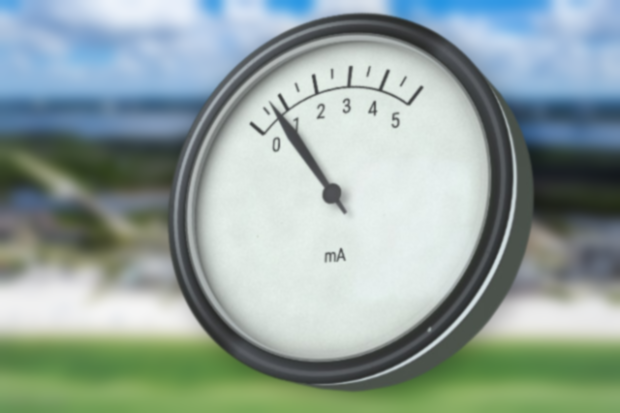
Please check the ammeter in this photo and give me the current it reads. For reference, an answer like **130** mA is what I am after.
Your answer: **0.75** mA
